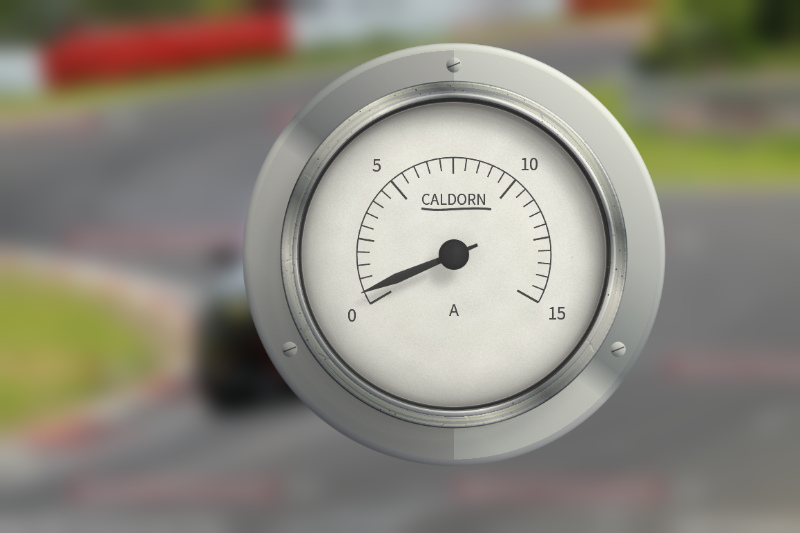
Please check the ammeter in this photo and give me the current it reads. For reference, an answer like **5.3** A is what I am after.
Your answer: **0.5** A
